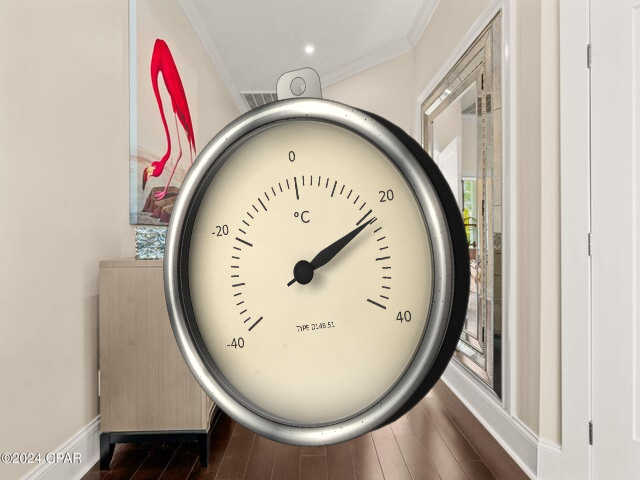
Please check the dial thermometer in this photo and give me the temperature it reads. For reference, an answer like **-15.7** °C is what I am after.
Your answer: **22** °C
